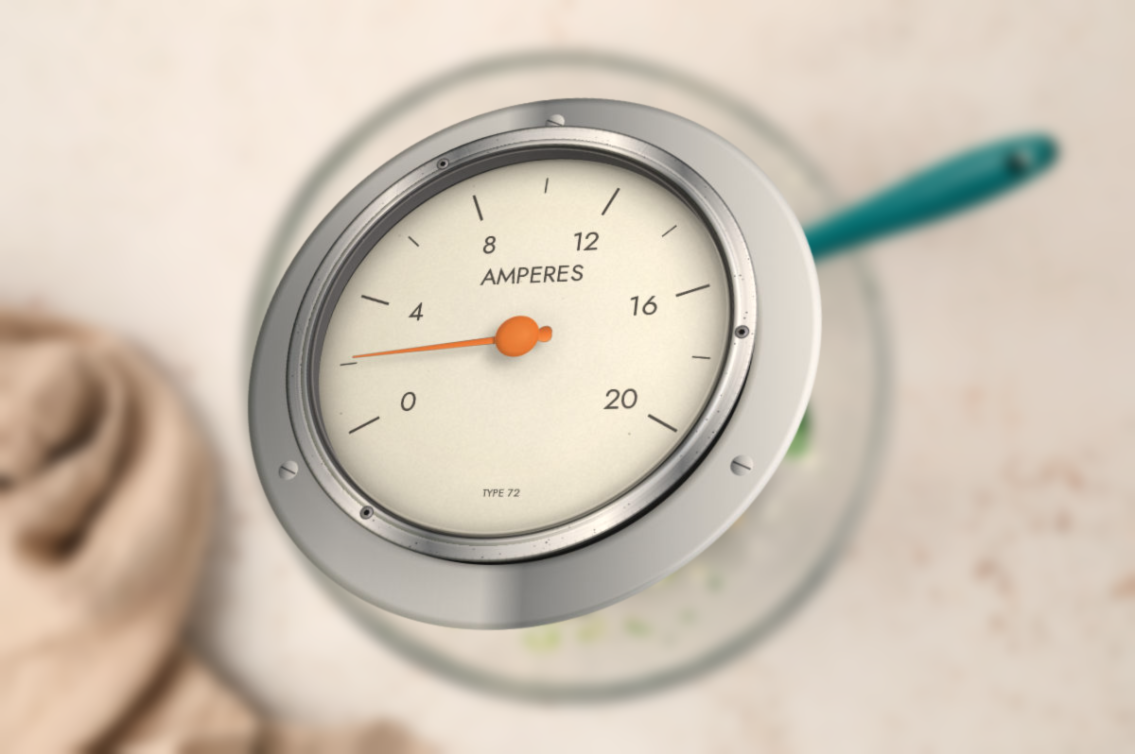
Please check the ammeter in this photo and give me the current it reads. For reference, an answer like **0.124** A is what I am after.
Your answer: **2** A
